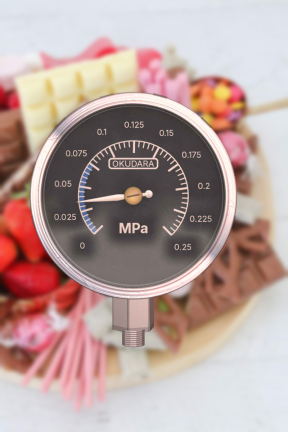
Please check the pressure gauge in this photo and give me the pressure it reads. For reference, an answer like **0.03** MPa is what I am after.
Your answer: **0.035** MPa
